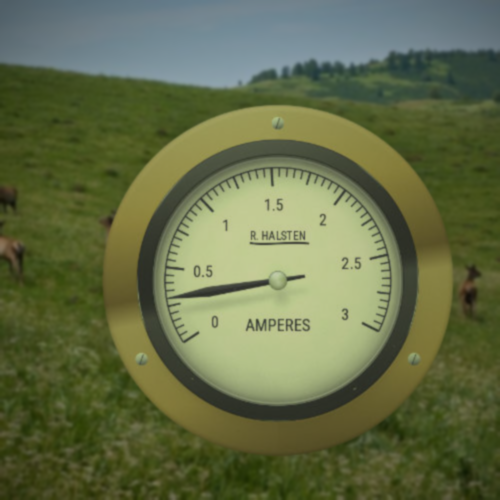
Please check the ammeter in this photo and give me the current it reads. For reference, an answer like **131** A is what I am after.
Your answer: **0.3** A
